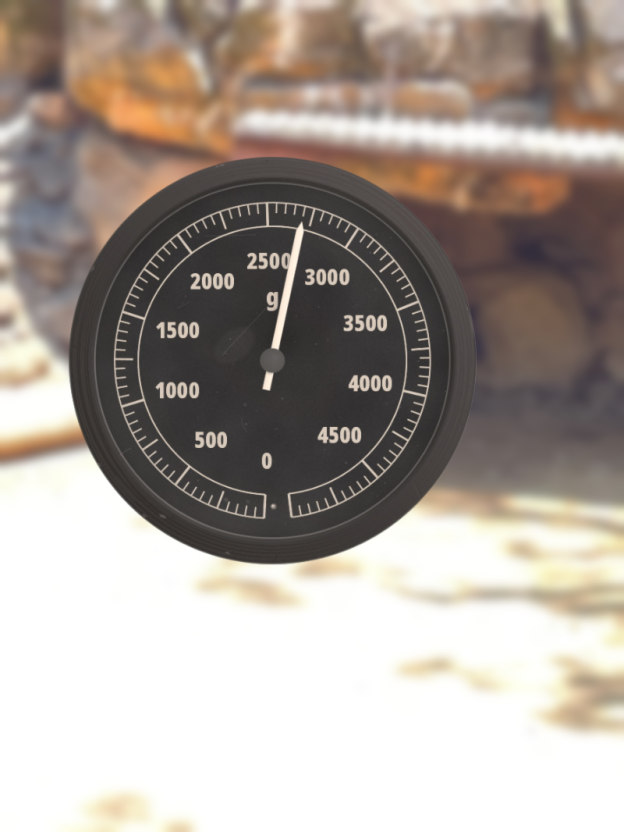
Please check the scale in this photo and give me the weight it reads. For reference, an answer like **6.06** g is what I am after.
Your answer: **2700** g
